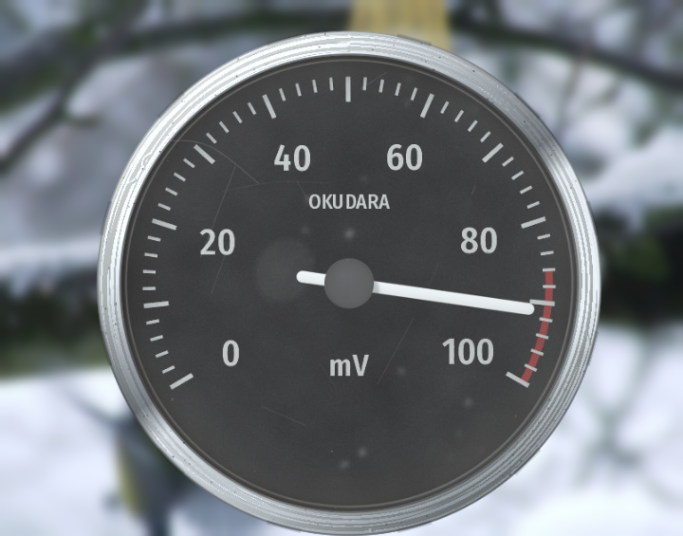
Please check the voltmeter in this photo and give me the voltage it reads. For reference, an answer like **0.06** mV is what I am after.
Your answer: **91** mV
